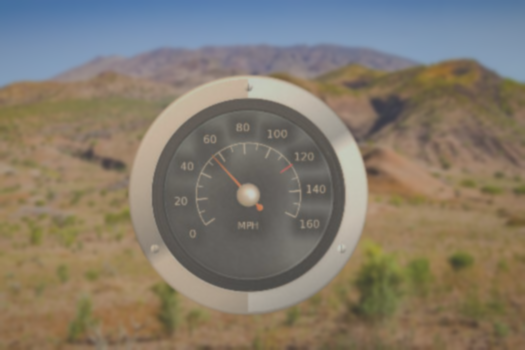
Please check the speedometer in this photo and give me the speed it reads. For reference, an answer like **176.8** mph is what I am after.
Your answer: **55** mph
